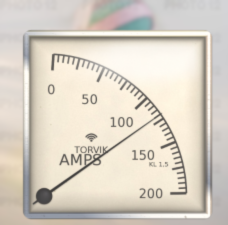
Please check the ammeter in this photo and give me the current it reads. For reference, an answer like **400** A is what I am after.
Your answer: **120** A
